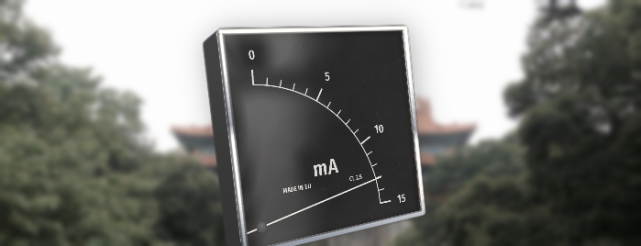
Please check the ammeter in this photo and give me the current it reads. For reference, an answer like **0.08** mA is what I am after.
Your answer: **13** mA
